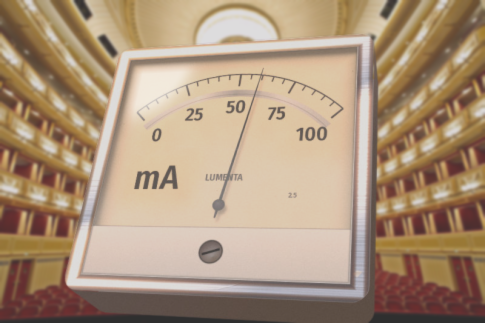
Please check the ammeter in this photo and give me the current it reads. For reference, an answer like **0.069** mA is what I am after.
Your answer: **60** mA
